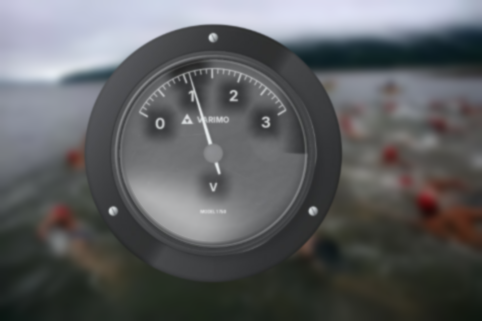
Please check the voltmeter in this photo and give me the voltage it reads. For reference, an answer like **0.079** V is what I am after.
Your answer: **1.1** V
